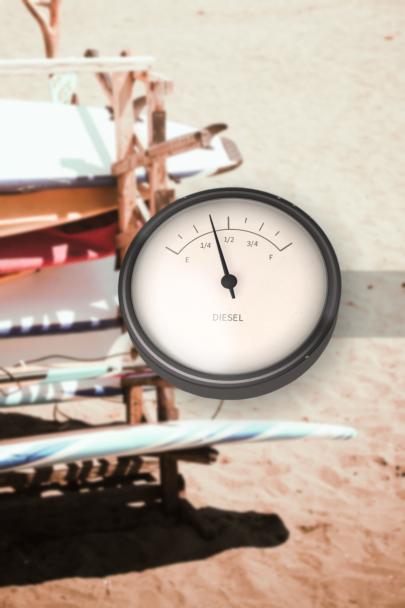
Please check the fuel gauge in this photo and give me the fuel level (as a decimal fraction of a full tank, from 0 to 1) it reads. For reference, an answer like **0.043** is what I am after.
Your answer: **0.375**
